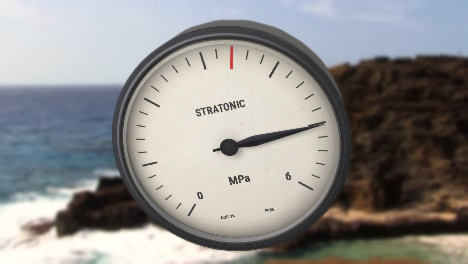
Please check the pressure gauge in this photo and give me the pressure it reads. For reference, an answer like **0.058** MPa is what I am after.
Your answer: **5** MPa
